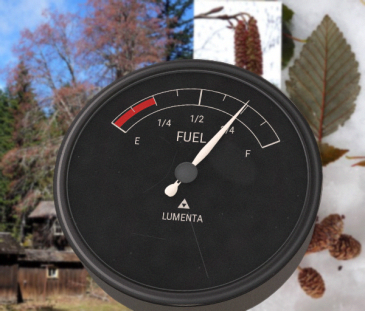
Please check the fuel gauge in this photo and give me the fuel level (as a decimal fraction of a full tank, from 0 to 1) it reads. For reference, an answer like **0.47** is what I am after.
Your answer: **0.75**
